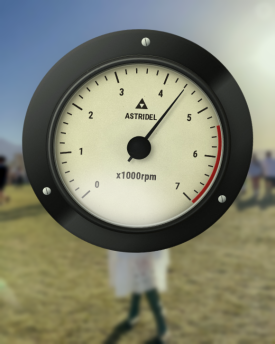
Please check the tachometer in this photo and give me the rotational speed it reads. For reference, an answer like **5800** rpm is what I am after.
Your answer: **4400** rpm
